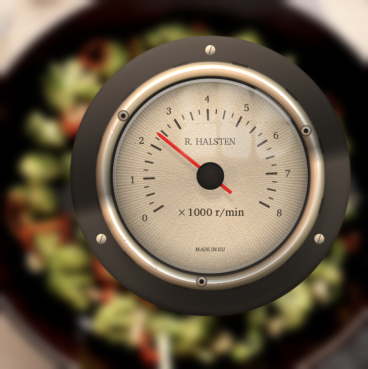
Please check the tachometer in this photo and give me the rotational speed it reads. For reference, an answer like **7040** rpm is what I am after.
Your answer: **2375** rpm
